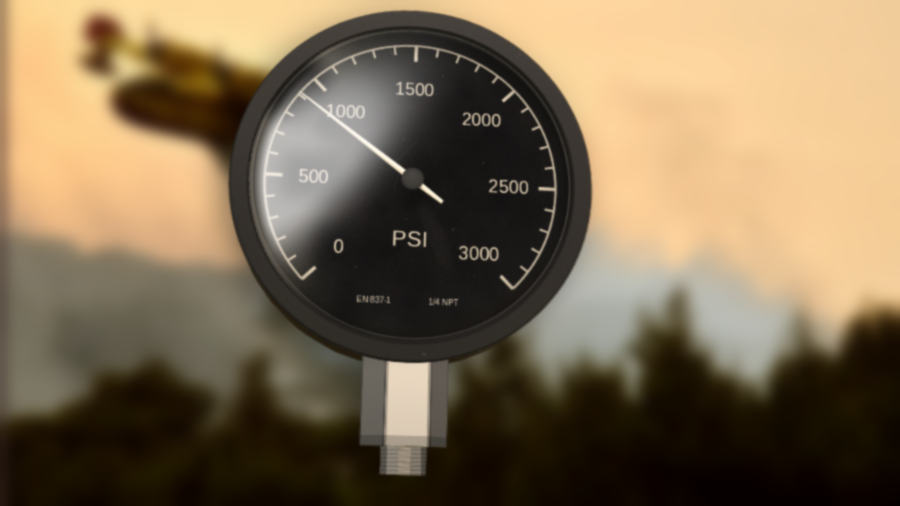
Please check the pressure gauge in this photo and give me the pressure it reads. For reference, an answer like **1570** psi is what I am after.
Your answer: **900** psi
